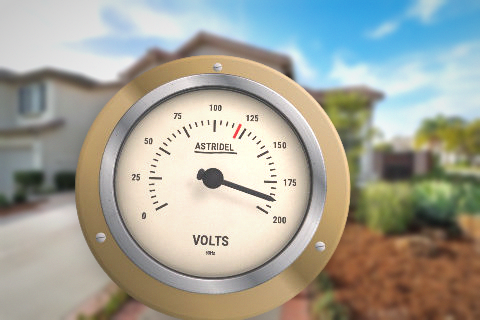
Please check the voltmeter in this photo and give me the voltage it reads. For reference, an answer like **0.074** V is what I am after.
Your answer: **190** V
